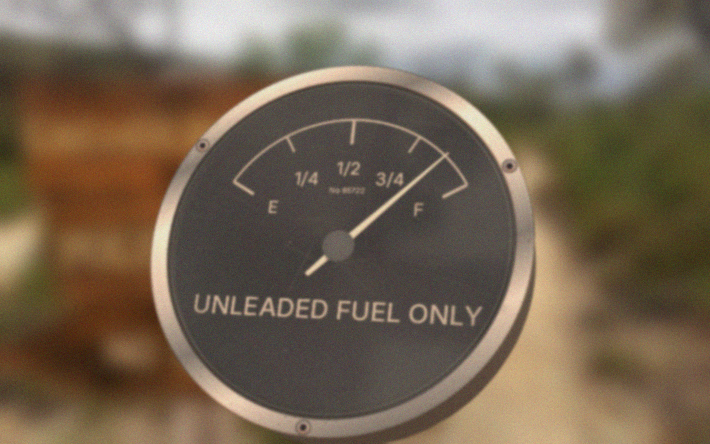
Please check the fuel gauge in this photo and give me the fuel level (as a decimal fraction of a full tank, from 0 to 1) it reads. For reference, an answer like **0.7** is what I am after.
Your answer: **0.875**
